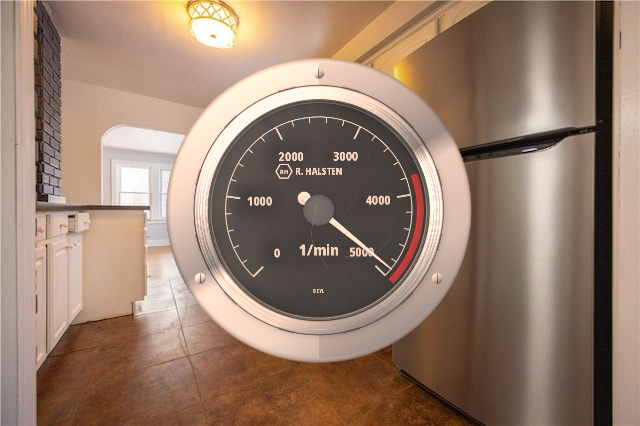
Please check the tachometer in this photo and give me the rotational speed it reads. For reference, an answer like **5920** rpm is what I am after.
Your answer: **4900** rpm
